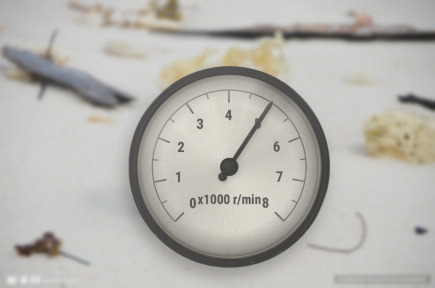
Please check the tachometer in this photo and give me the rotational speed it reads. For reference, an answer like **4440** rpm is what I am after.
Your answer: **5000** rpm
